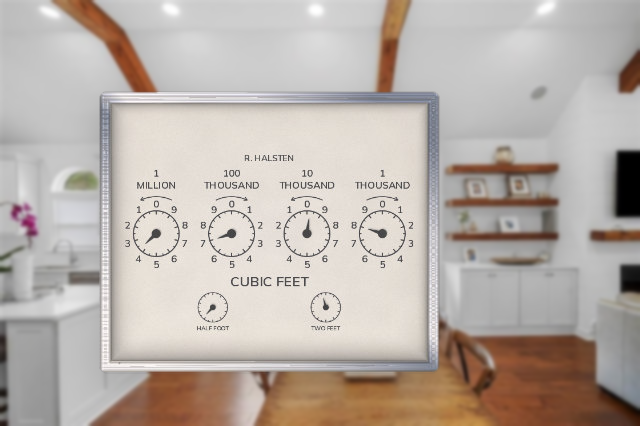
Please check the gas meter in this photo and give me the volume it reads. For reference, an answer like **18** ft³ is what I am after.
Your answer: **369800** ft³
